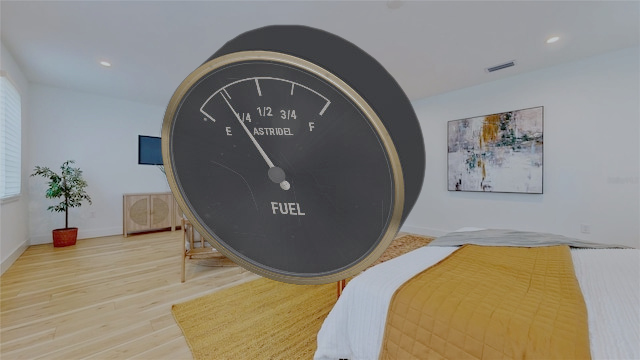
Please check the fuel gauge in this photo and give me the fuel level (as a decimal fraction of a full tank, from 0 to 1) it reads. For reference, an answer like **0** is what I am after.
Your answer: **0.25**
